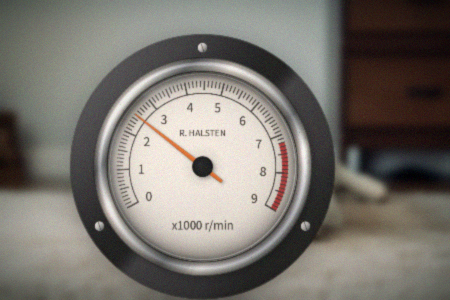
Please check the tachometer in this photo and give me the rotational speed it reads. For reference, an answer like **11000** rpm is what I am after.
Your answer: **2500** rpm
